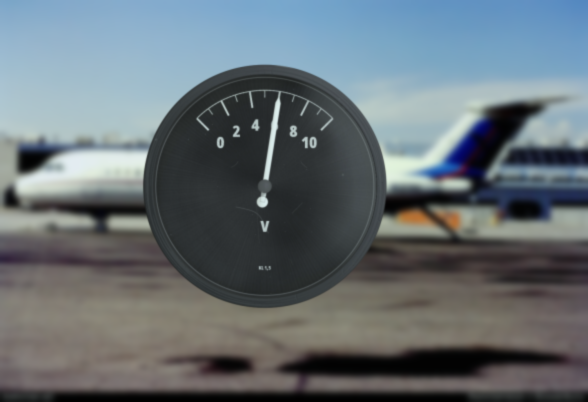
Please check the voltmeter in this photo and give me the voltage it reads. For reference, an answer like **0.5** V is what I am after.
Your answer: **6** V
